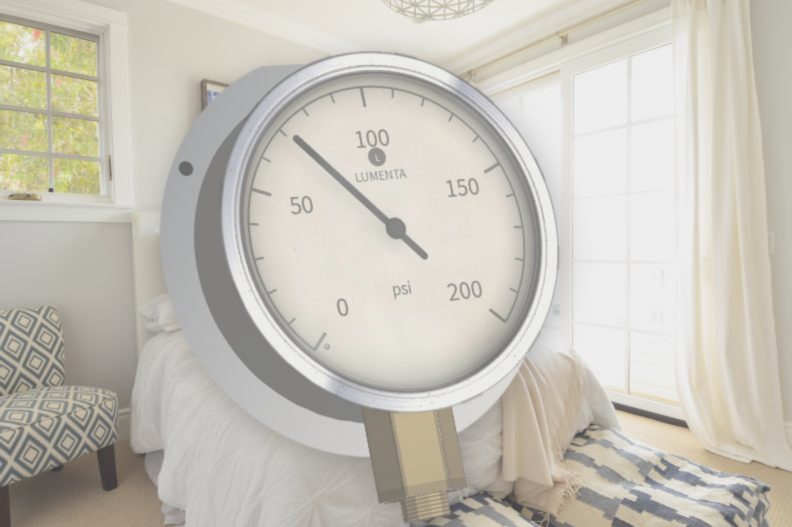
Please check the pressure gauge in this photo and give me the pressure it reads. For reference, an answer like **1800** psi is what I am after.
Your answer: **70** psi
